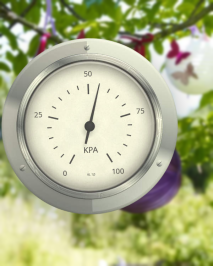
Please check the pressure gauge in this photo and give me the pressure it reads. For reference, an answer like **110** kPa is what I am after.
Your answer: **55** kPa
